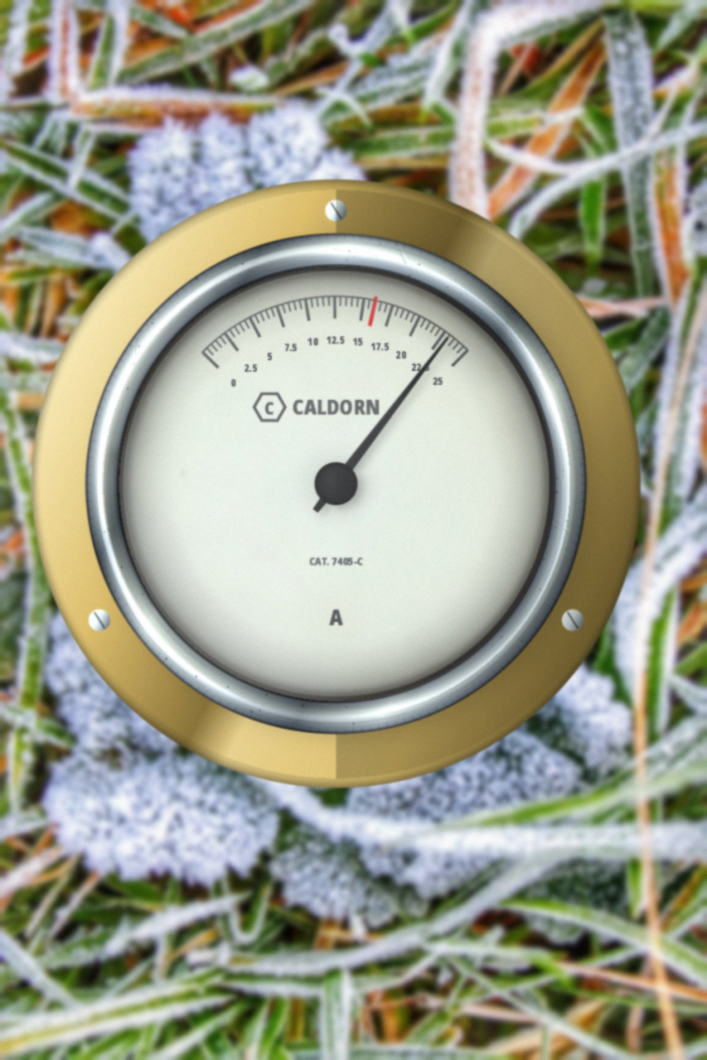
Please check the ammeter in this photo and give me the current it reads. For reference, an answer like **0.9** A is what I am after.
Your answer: **23** A
